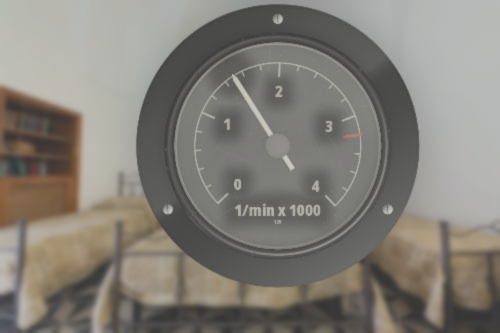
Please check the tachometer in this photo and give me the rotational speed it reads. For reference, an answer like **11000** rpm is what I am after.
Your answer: **1500** rpm
